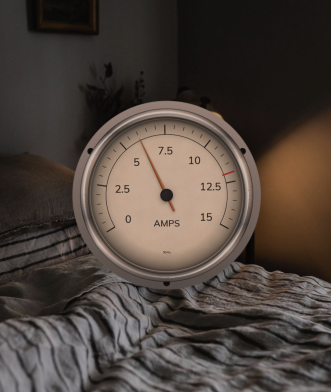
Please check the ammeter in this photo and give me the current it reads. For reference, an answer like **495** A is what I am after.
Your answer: **6** A
